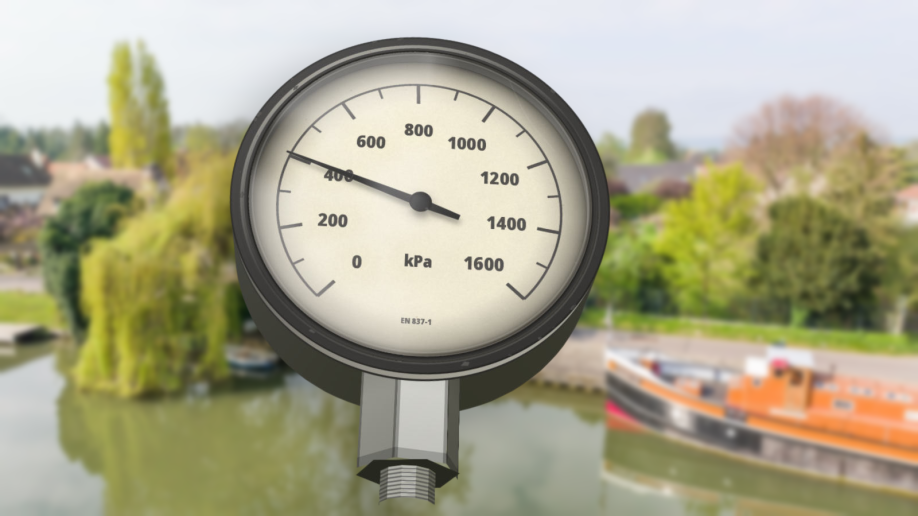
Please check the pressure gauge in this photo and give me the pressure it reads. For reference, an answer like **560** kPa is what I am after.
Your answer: **400** kPa
